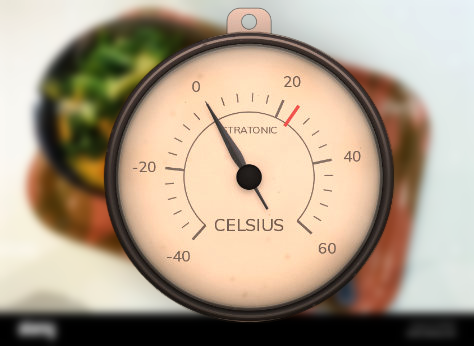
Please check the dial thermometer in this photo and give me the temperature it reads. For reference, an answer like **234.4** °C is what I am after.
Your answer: **0** °C
